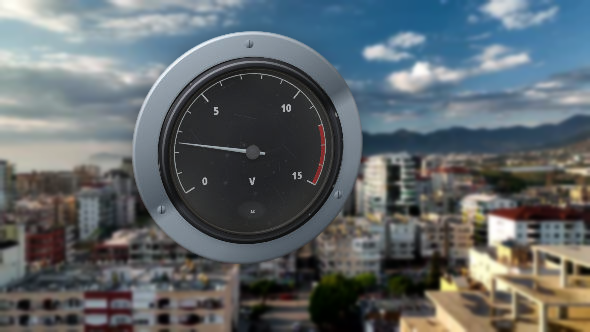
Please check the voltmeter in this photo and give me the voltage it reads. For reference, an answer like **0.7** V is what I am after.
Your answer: **2.5** V
